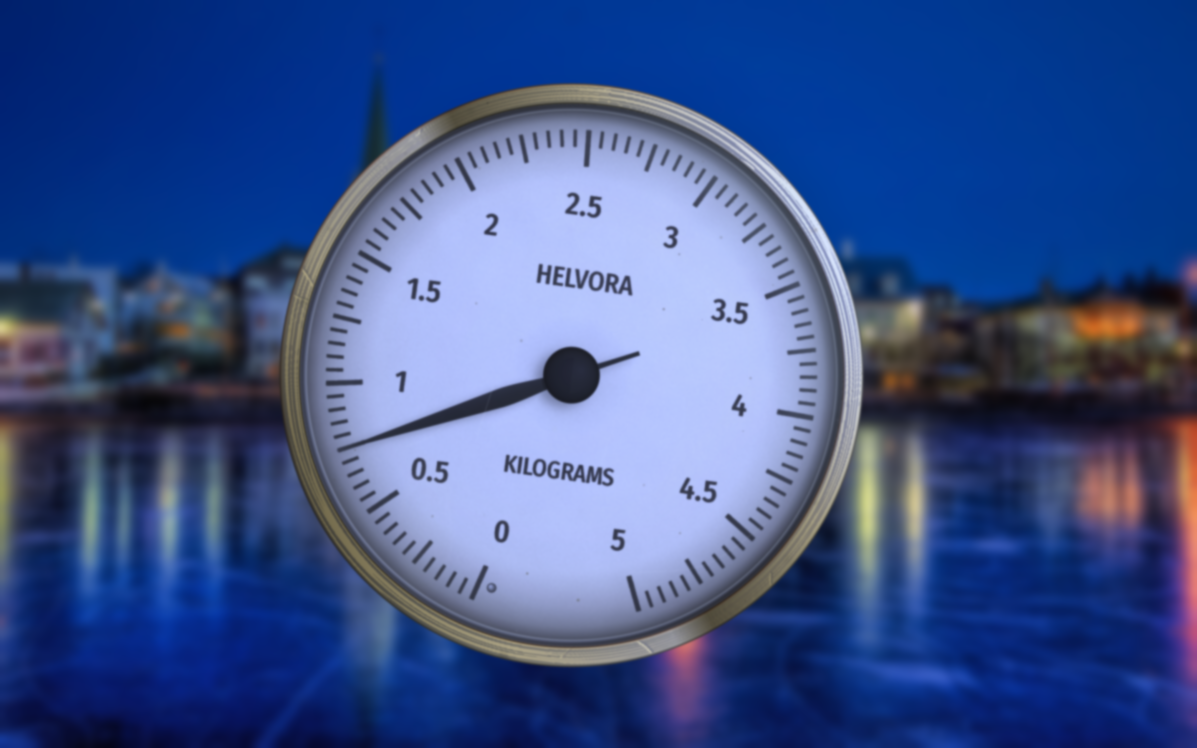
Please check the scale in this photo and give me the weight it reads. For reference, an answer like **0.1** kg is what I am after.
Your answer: **0.75** kg
